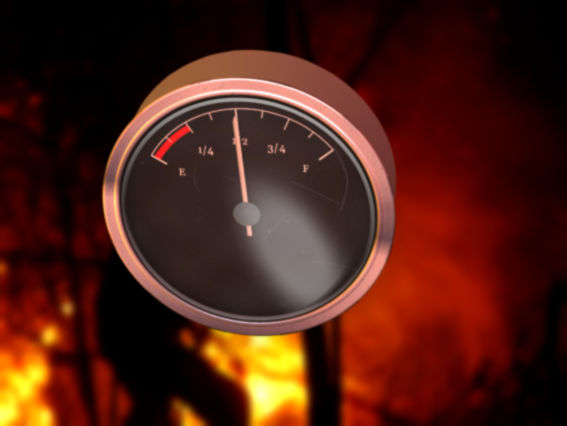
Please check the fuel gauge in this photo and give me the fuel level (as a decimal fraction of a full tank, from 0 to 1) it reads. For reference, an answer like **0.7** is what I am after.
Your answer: **0.5**
